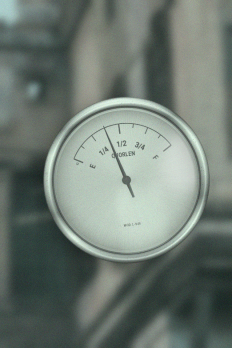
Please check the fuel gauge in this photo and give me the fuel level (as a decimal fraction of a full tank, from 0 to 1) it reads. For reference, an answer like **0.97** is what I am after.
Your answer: **0.375**
